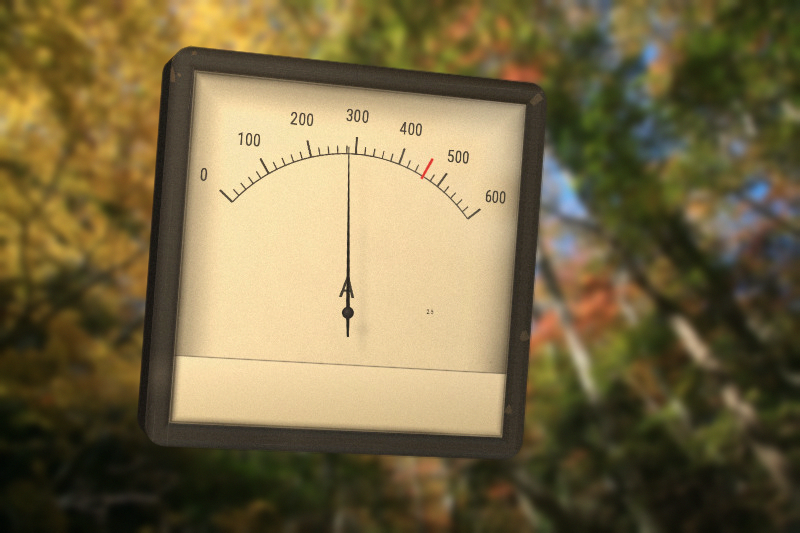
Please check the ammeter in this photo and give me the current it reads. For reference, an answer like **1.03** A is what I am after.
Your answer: **280** A
